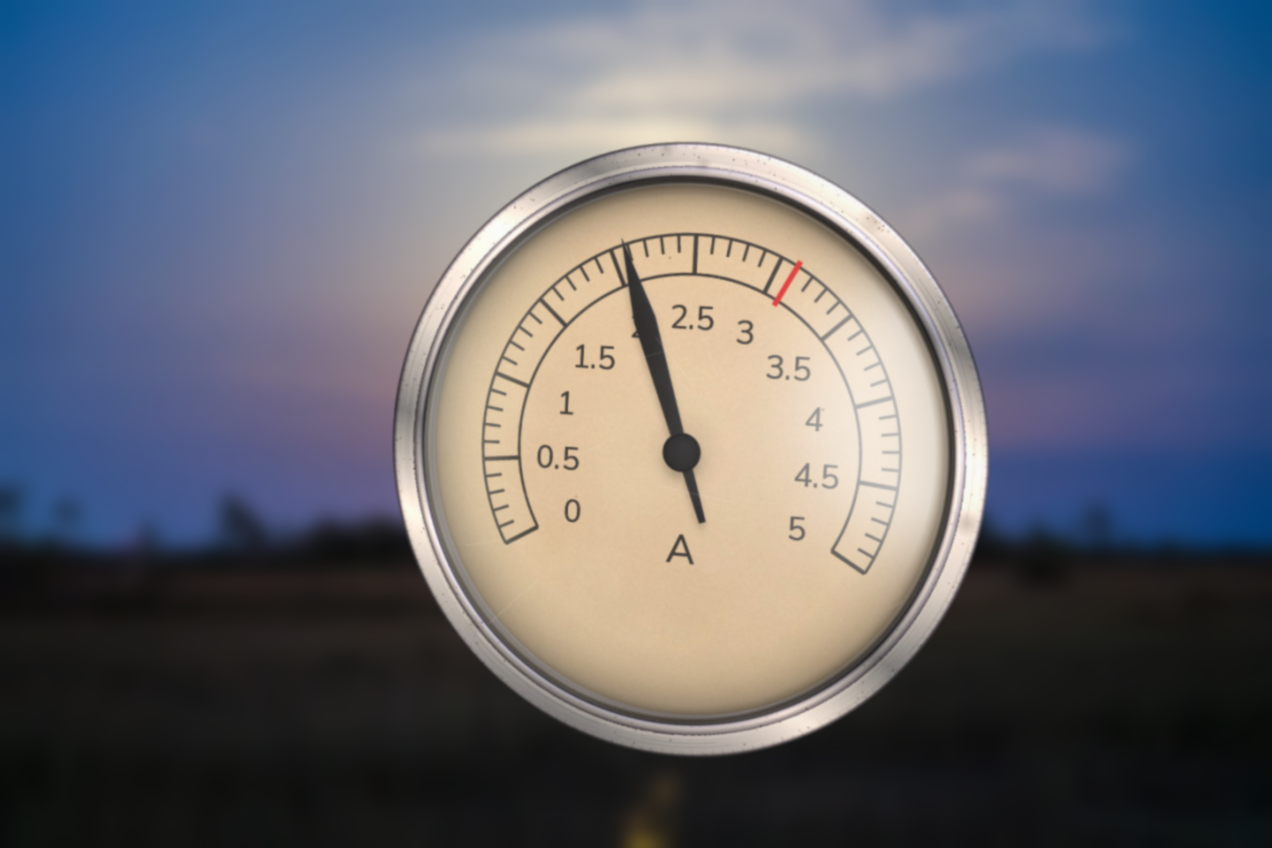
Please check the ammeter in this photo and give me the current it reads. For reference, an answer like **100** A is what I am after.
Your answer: **2.1** A
